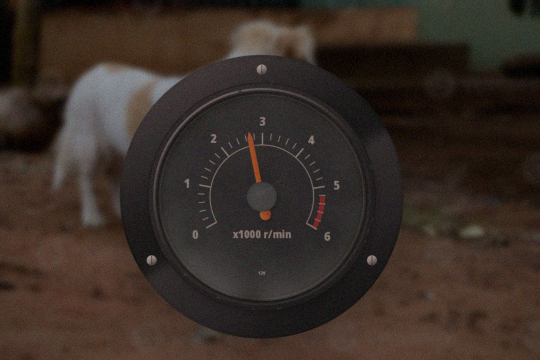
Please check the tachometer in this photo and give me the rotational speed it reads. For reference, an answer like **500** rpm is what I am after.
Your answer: **2700** rpm
